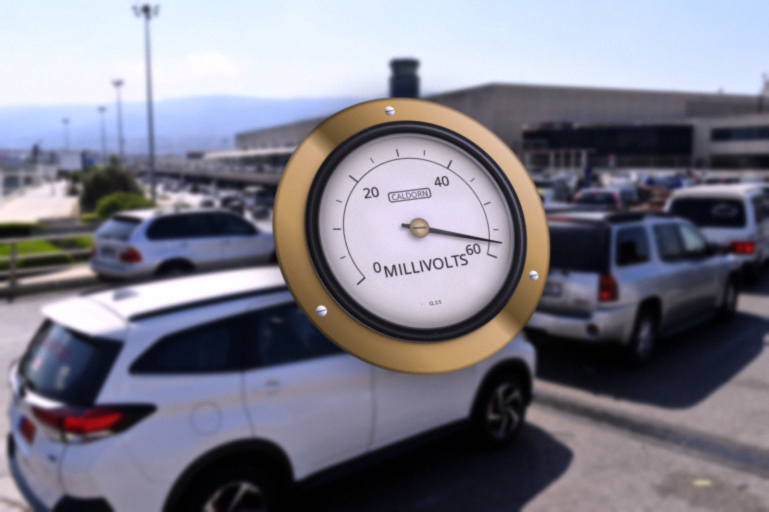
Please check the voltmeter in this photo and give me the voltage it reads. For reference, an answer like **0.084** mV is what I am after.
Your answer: **57.5** mV
